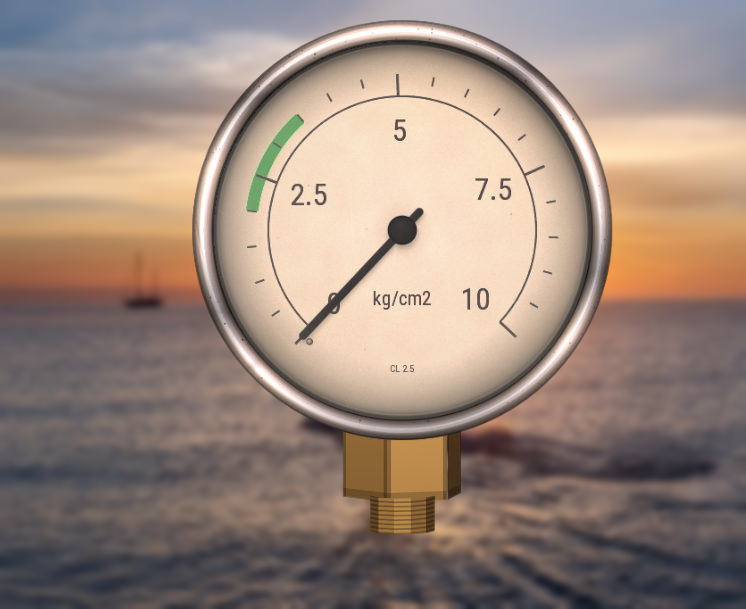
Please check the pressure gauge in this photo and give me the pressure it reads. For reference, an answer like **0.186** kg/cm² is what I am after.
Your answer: **0** kg/cm²
